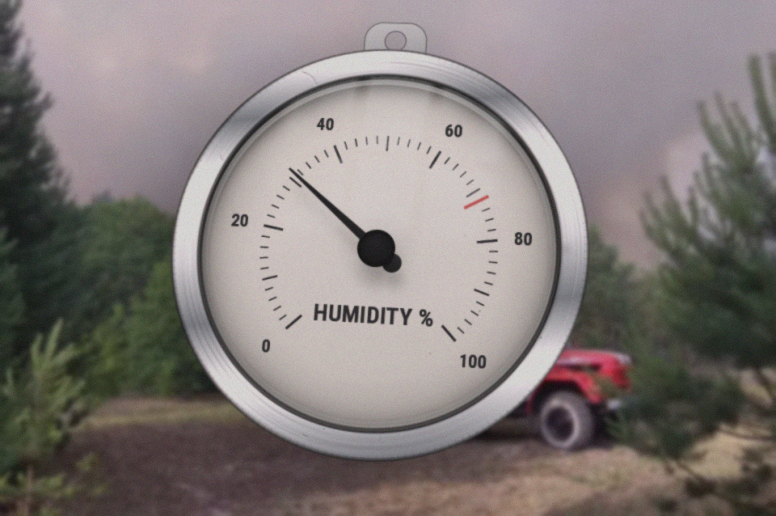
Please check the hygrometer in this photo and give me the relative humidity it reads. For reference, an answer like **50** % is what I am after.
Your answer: **31** %
